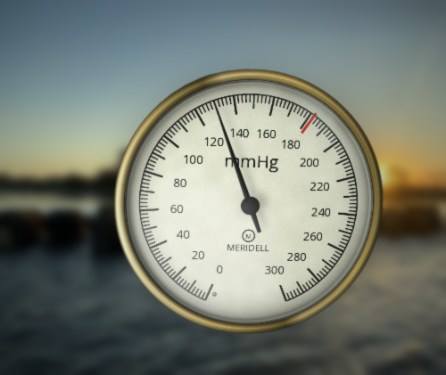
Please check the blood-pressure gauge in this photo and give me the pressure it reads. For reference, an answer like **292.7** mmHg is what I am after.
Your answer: **130** mmHg
